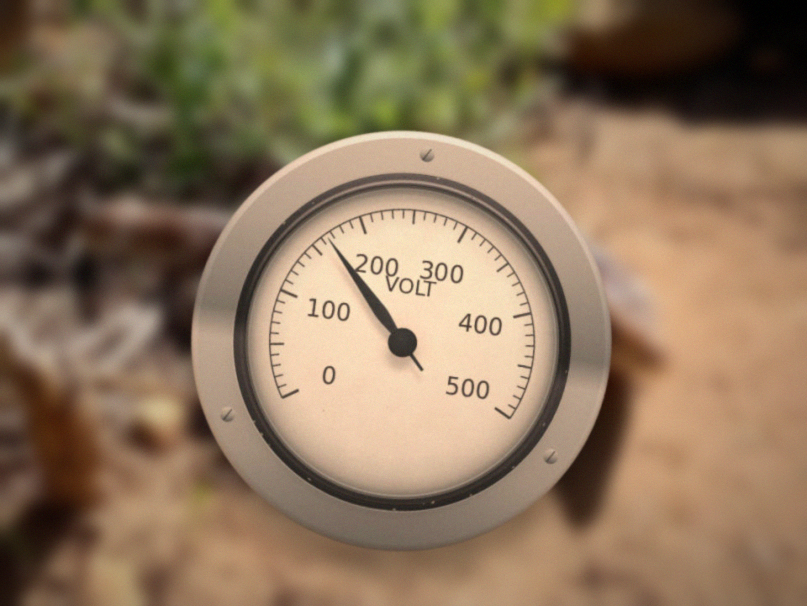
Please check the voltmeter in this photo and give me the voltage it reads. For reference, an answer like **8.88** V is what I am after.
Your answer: **165** V
